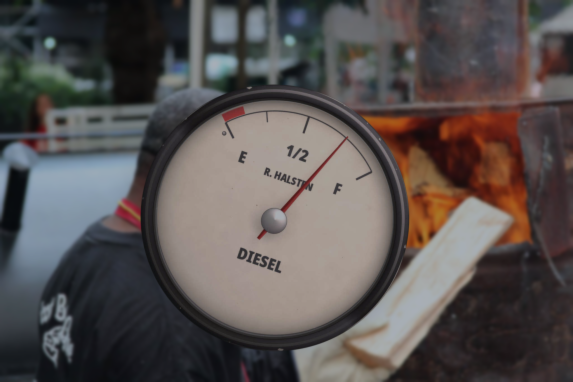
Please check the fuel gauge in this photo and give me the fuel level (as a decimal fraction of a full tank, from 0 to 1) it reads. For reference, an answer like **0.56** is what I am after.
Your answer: **0.75**
